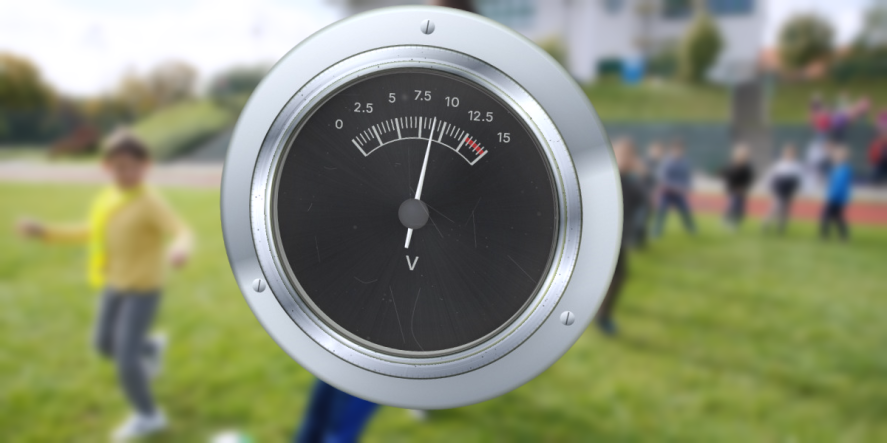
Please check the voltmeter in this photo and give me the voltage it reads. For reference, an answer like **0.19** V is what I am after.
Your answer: **9** V
